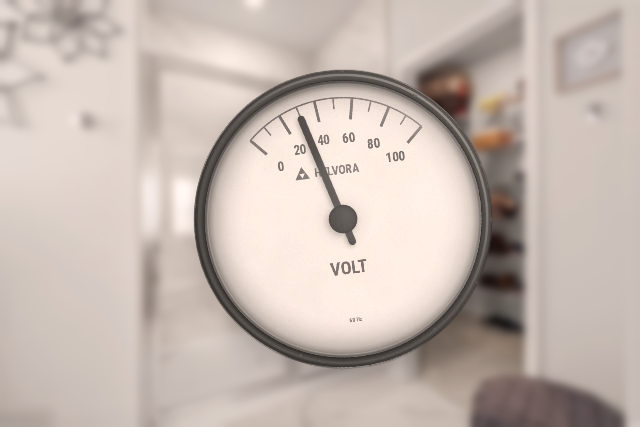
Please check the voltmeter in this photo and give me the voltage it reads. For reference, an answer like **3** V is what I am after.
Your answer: **30** V
